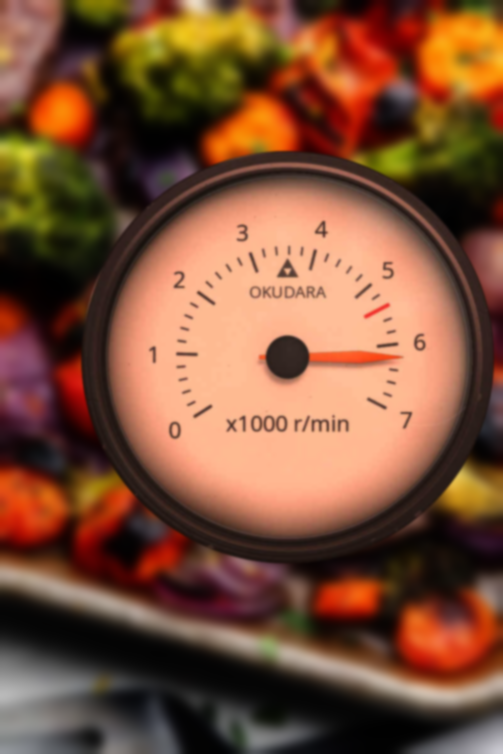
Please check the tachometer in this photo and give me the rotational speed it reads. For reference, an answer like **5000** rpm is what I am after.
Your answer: **6200** rpm
